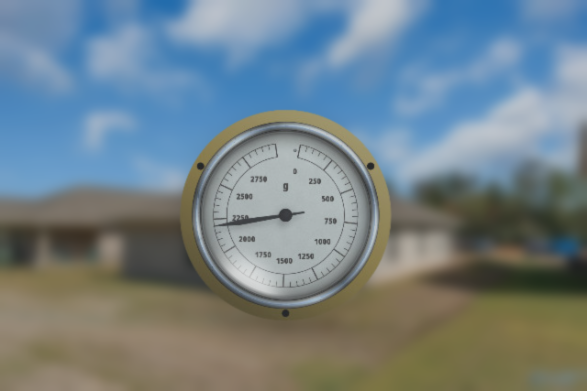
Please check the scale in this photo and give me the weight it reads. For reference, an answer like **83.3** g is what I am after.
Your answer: **2200** g
